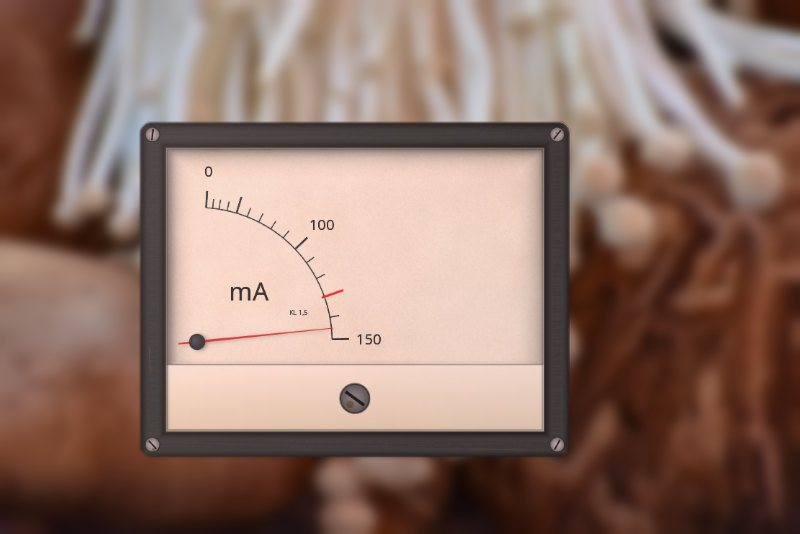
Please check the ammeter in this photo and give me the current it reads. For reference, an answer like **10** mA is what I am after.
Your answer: **145** mA
